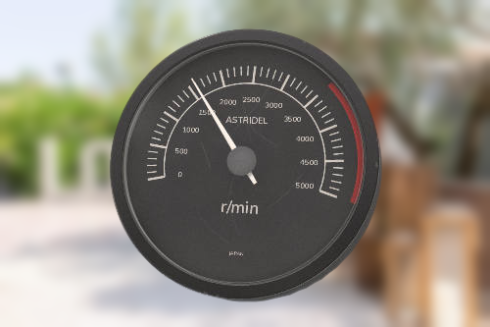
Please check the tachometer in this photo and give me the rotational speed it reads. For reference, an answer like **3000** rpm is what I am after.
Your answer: **1600** rpm
